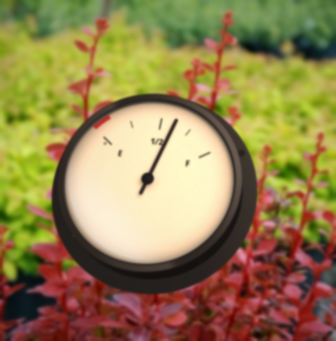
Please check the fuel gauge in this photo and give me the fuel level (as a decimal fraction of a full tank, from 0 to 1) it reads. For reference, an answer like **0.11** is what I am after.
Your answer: **0.625**
